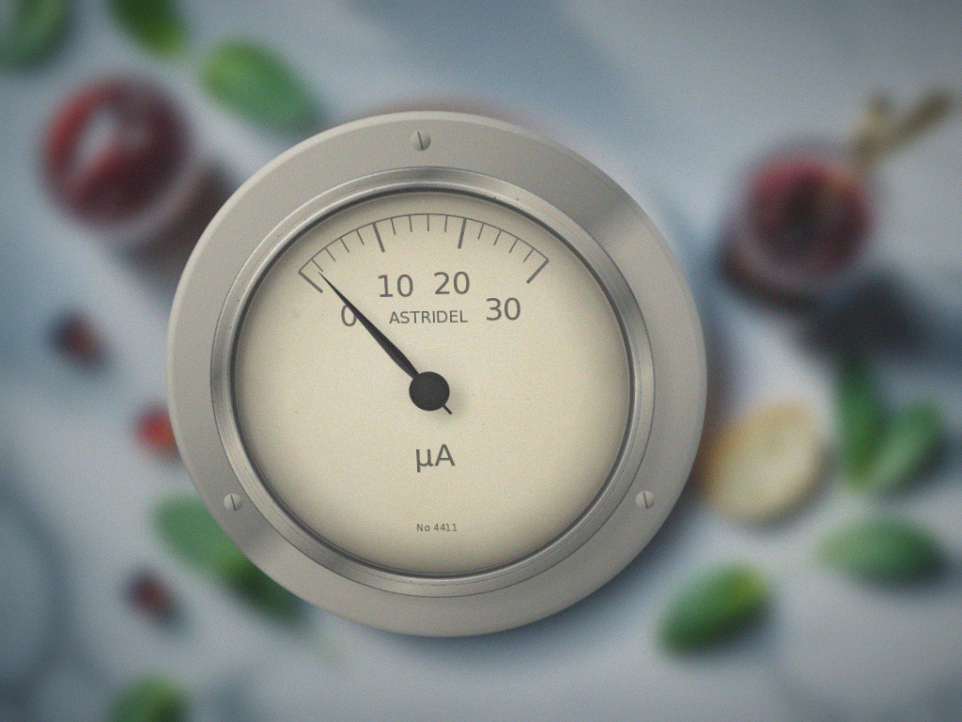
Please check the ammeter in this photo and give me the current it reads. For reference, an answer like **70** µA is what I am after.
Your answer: **2** µA
